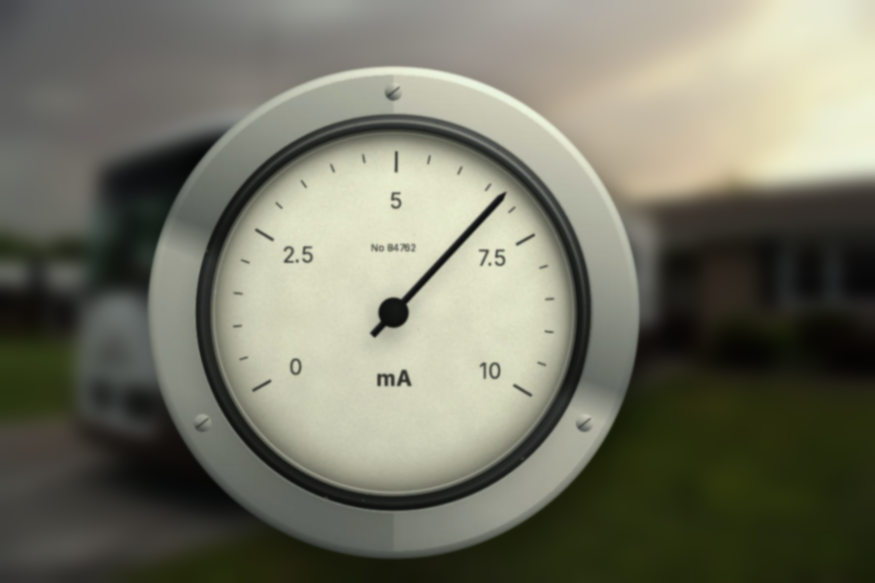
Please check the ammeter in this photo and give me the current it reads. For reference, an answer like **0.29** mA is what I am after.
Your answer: **6.75** mA
